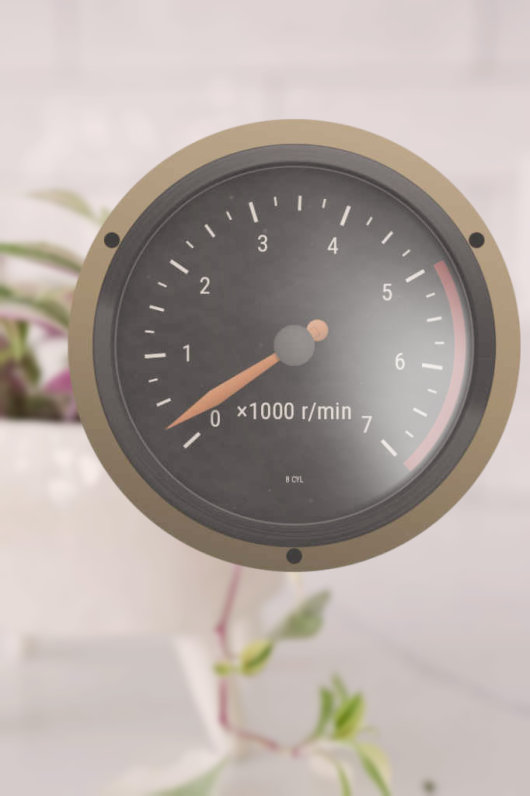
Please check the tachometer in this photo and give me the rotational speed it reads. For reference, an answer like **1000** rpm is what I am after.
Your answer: **250** rpm
